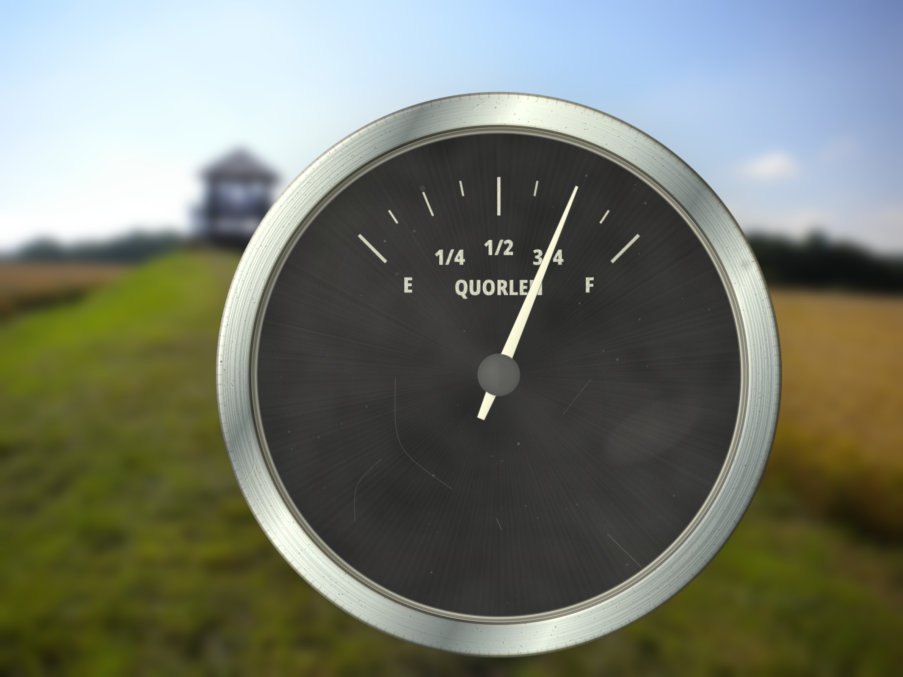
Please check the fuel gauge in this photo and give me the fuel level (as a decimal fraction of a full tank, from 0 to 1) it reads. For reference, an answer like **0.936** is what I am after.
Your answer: **0.75**
